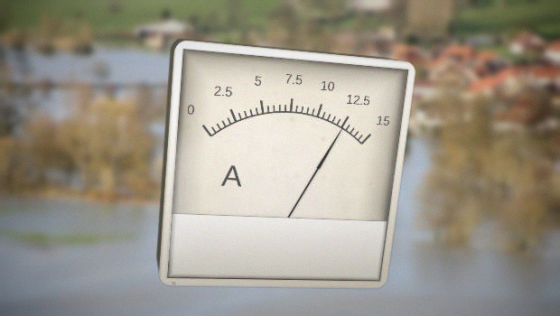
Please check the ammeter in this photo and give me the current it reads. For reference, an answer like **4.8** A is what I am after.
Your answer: **12.5** A
